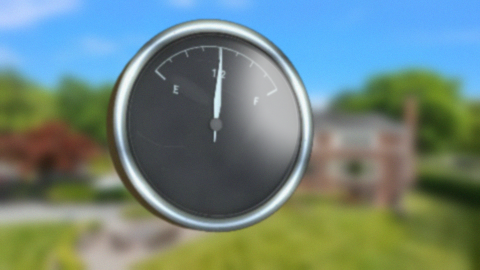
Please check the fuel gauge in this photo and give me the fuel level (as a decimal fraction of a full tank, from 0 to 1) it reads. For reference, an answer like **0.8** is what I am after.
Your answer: **0.5**
